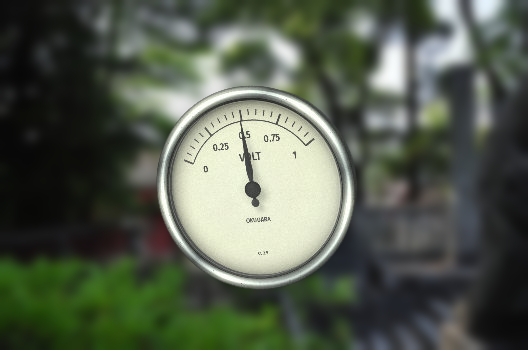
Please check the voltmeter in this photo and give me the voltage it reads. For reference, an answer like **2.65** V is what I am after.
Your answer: **0.5** V
